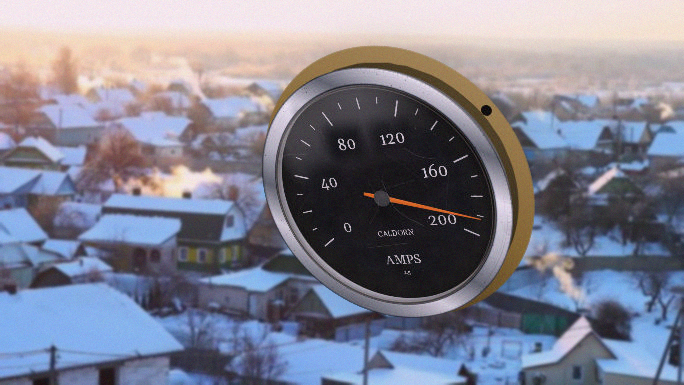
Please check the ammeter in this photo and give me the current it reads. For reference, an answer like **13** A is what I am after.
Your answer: **190** A
